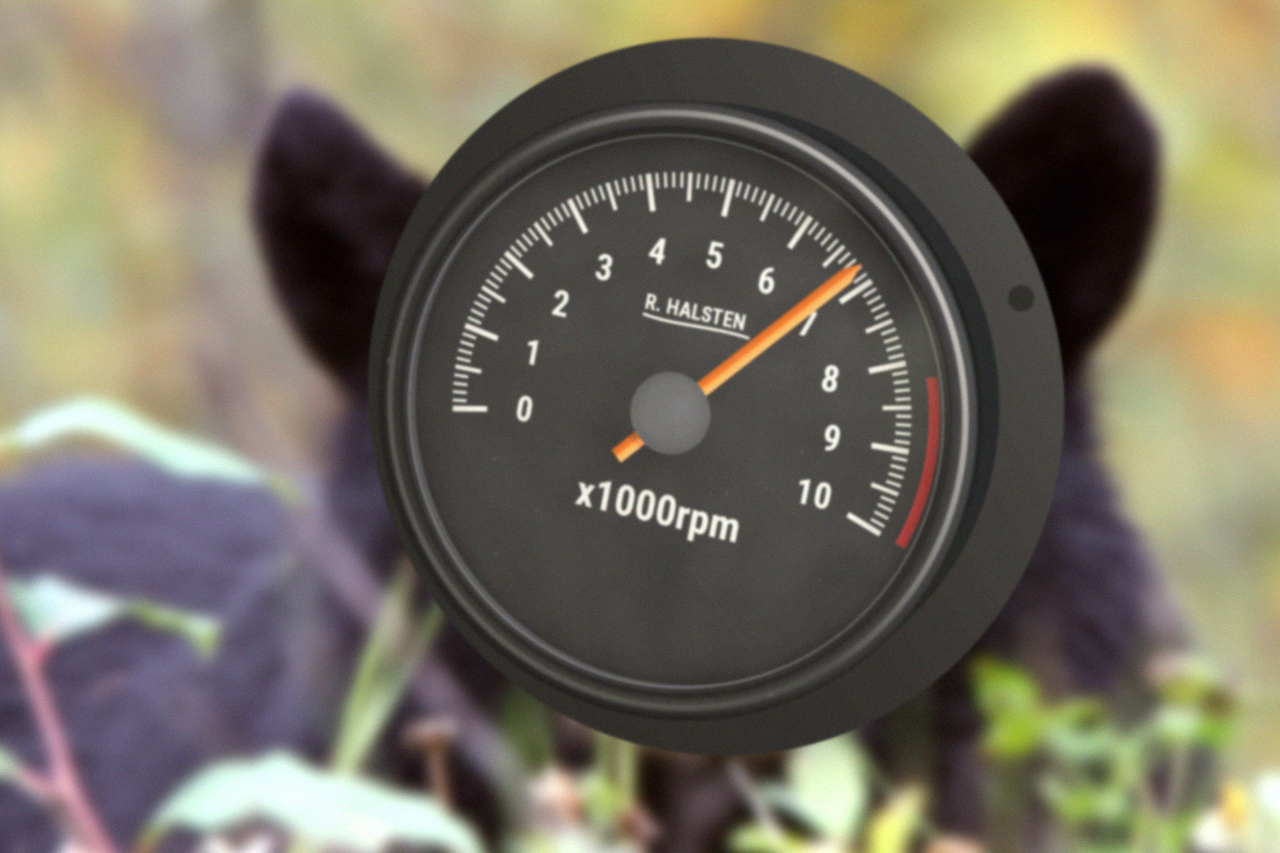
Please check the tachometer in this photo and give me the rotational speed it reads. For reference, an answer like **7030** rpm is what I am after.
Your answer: **6800** rpm
